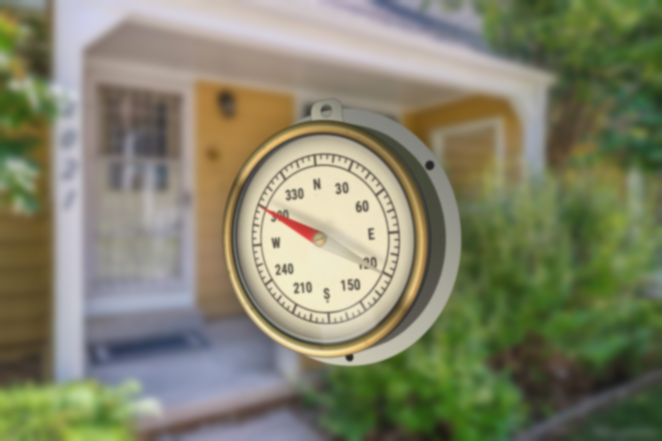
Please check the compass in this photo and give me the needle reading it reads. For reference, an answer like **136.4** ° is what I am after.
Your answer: **300** °
